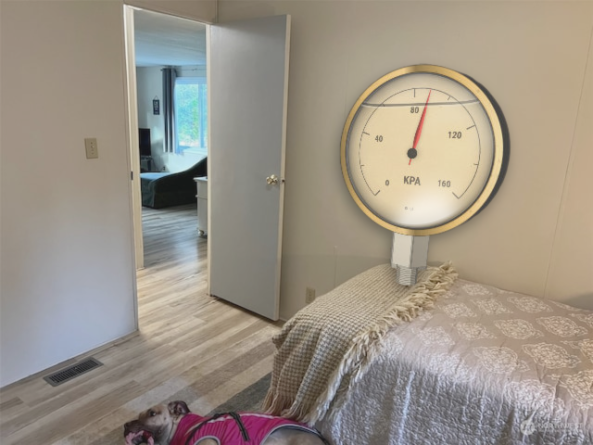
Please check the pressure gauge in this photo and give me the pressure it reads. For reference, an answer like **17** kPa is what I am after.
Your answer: **90** kPa
